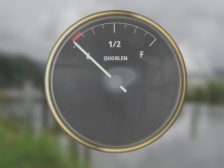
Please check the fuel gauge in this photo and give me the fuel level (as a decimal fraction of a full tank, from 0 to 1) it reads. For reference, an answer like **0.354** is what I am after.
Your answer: **0**
